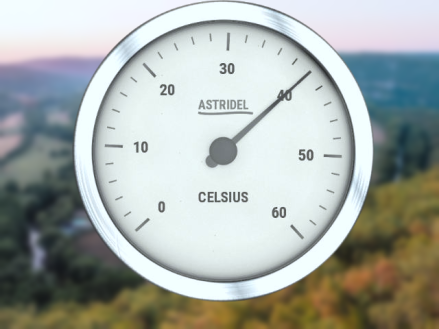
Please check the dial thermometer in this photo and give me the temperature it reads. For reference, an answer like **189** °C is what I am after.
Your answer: **40** °C
